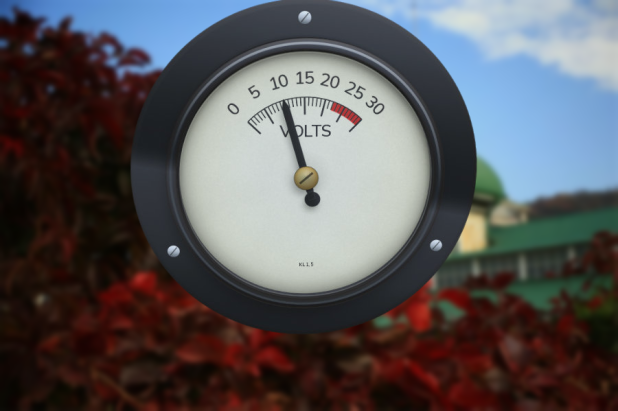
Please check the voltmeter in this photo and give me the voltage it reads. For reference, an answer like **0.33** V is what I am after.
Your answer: **10** V
